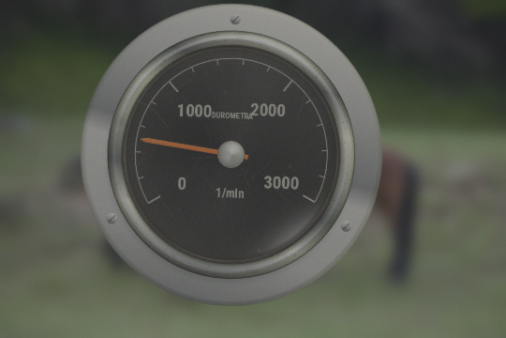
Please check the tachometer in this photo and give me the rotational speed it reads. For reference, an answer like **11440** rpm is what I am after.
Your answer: **500** rpm
